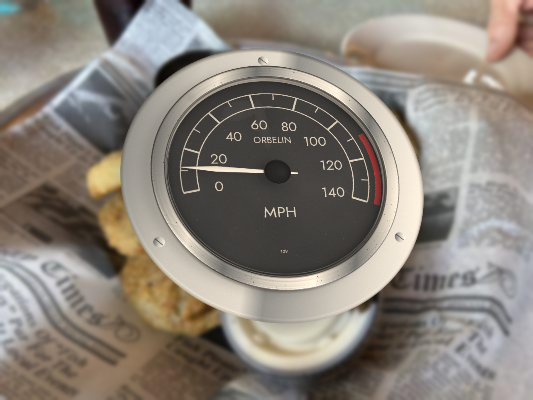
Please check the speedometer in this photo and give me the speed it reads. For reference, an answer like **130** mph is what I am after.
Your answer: **10** mph
